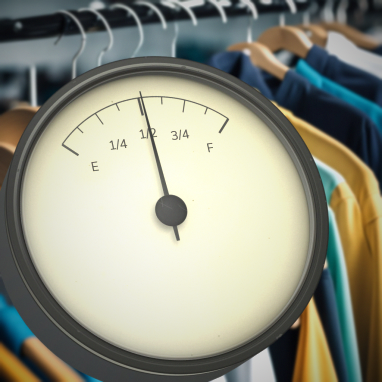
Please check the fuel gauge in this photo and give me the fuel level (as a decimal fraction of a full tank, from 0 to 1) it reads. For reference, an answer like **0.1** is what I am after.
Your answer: **0.5**
